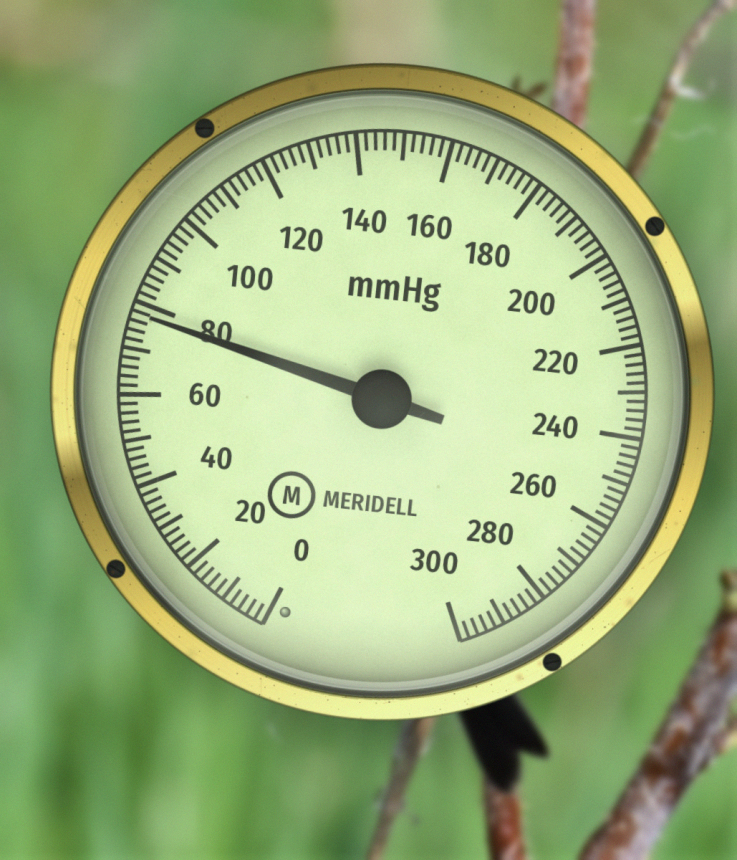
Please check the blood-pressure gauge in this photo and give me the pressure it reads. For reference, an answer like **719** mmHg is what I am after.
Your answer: **78** mmHg
